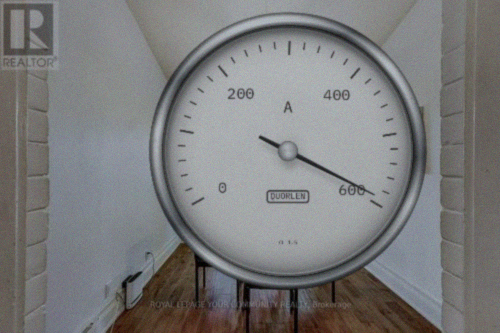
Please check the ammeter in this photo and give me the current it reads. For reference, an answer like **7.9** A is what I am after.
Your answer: **590** A
